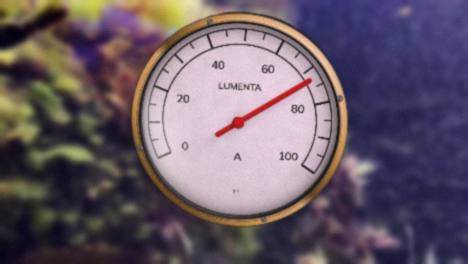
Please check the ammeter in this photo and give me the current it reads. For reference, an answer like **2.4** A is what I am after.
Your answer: **72.5** A
